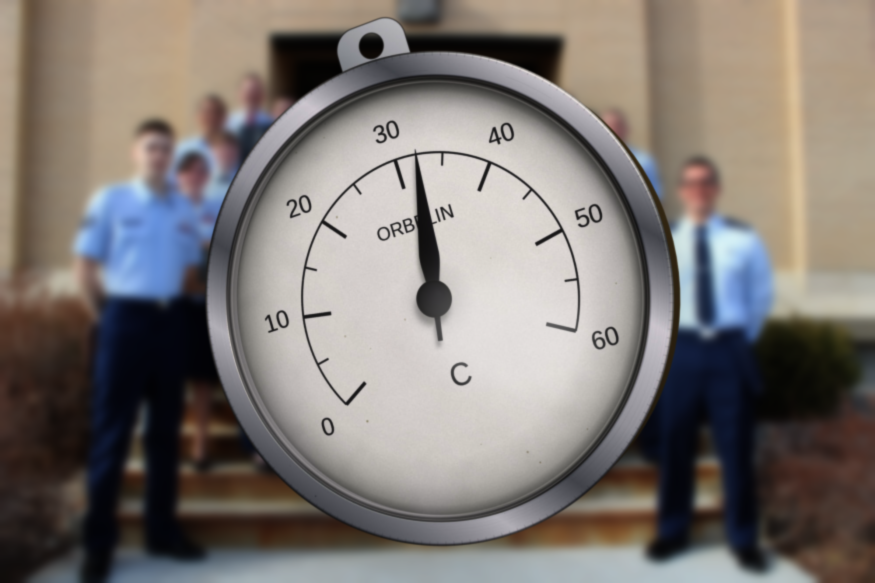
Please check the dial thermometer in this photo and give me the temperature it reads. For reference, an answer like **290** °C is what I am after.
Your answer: **32.5** °C
